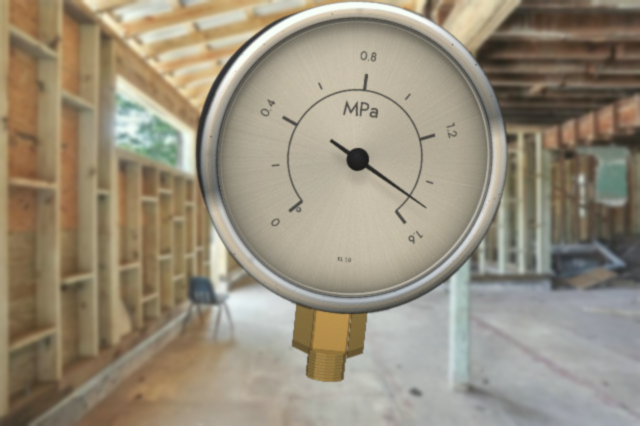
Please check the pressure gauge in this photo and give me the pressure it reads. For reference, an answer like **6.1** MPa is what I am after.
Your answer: **1.5** MPa
